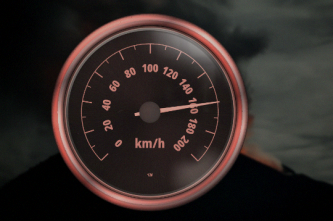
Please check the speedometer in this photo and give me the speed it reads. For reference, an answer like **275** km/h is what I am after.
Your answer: **160** km/h
